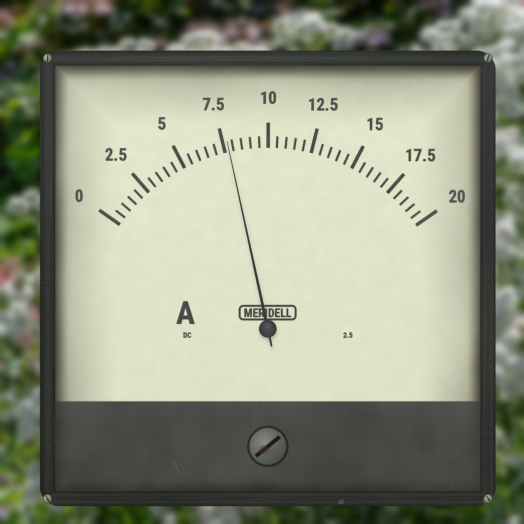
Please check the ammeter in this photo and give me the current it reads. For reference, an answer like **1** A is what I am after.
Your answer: **7.75** A
